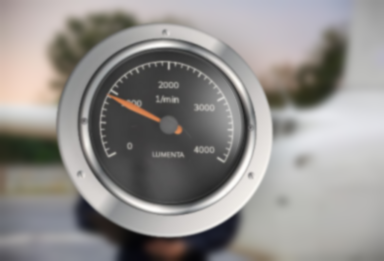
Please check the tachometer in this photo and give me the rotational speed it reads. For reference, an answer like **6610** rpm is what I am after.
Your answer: **900** rpm
